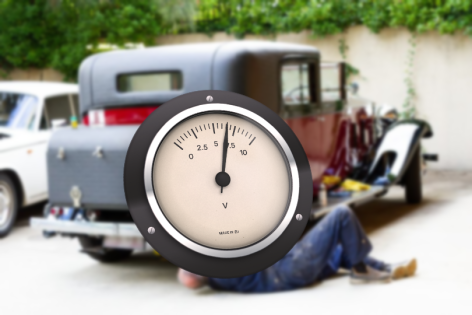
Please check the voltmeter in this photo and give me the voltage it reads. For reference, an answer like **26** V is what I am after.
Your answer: **6.5** V
